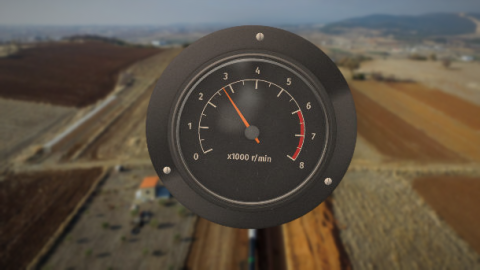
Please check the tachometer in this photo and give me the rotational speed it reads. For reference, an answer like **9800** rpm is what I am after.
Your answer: **2750** rpm
